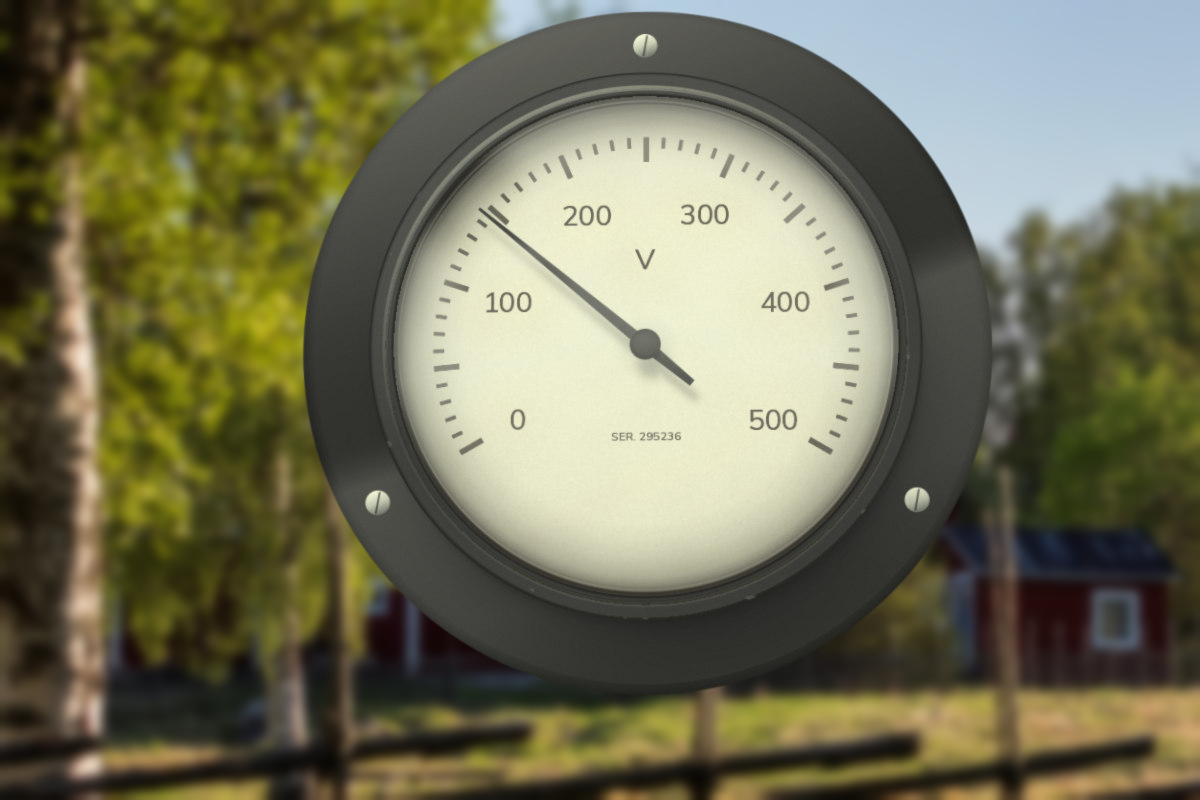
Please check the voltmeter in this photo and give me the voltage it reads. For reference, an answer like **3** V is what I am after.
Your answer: **145** V
